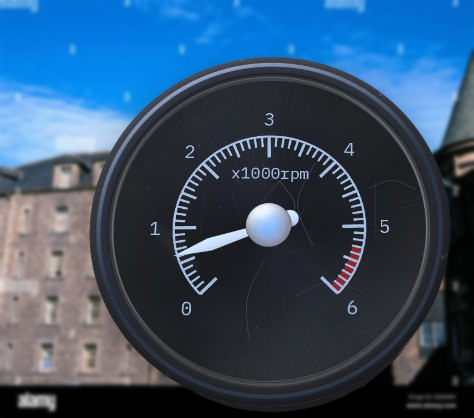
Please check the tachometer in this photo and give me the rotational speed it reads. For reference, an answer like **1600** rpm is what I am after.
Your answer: **600** rpm
